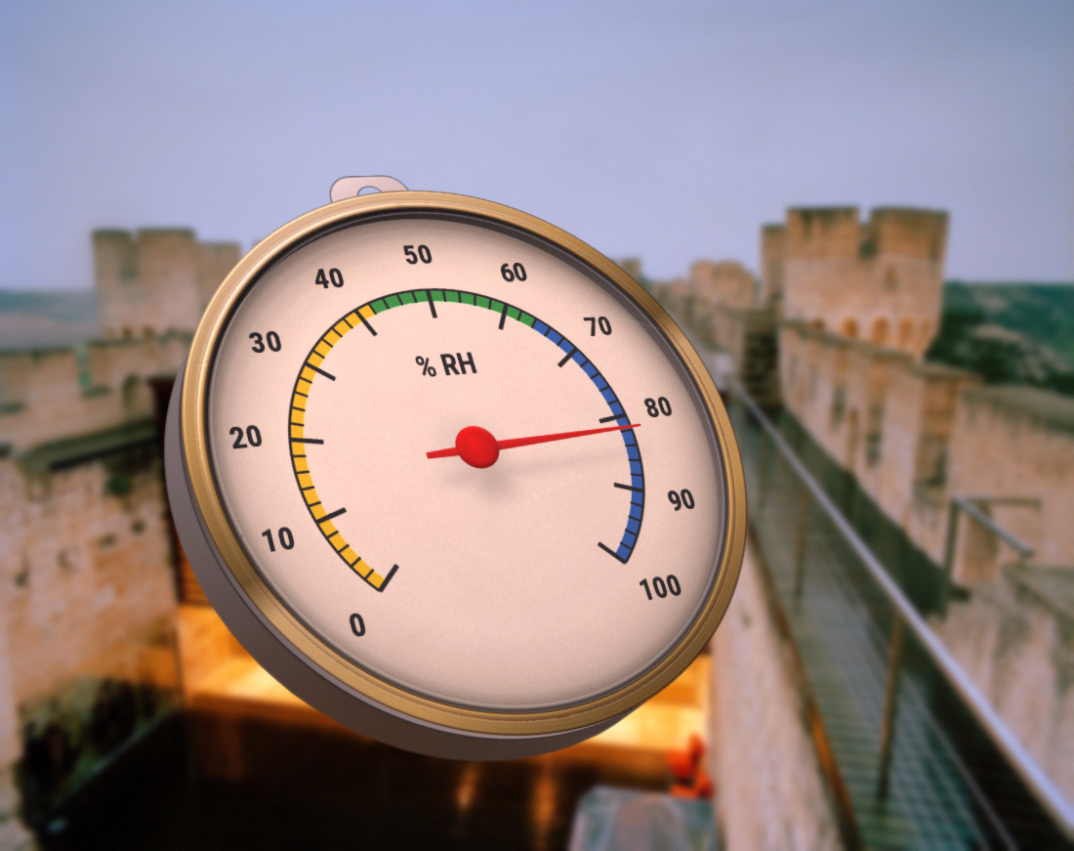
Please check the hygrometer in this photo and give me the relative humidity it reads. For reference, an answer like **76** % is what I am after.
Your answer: **82** %
